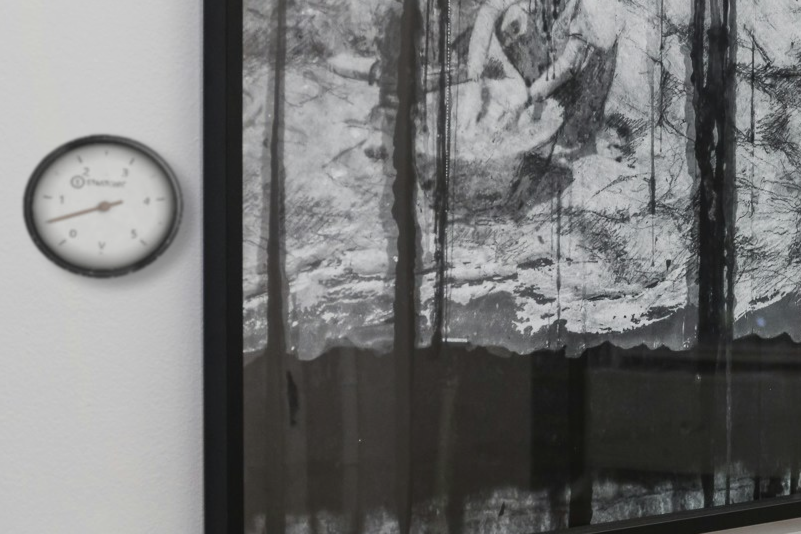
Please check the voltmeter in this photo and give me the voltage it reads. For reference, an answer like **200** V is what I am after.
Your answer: **0.5** V
